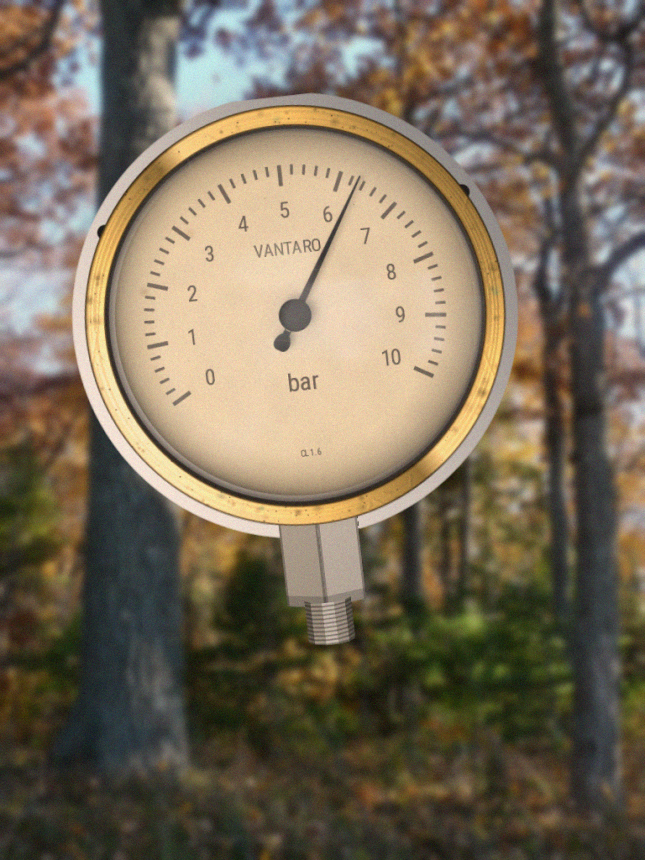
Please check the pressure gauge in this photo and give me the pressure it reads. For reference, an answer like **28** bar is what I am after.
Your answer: **6.3** bar
